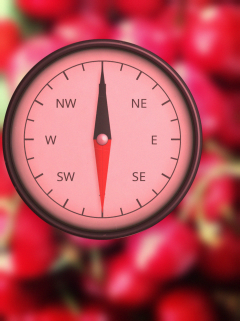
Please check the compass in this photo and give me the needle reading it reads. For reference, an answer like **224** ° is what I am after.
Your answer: **180** °
